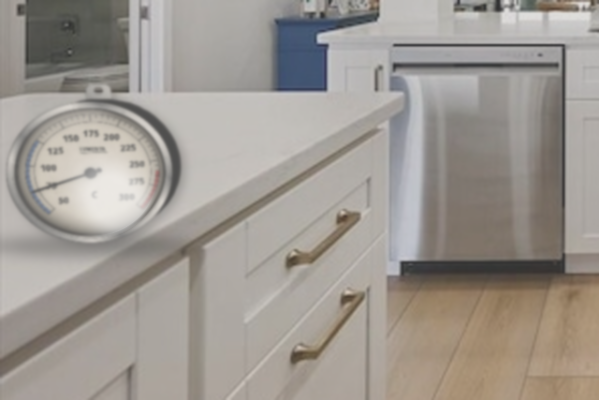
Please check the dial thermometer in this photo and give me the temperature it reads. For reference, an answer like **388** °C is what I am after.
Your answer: **75** °C
